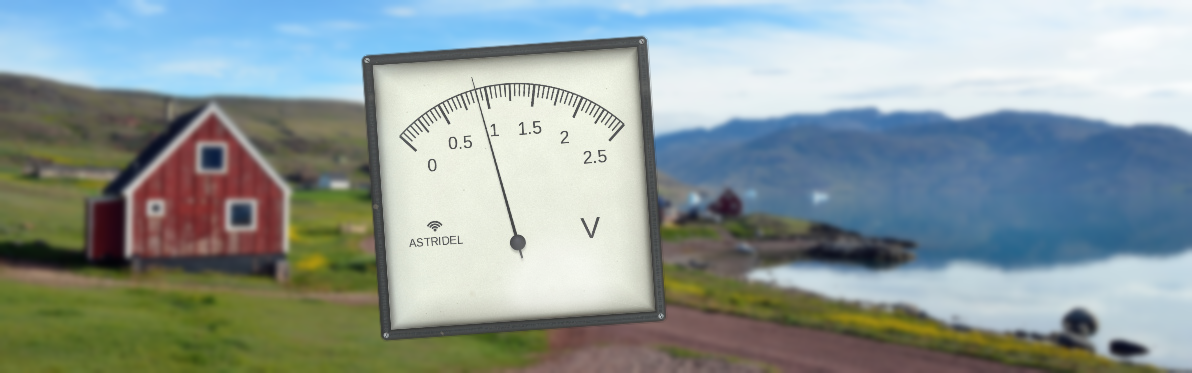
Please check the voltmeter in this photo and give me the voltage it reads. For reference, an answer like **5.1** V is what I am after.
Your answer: **0.9** V
